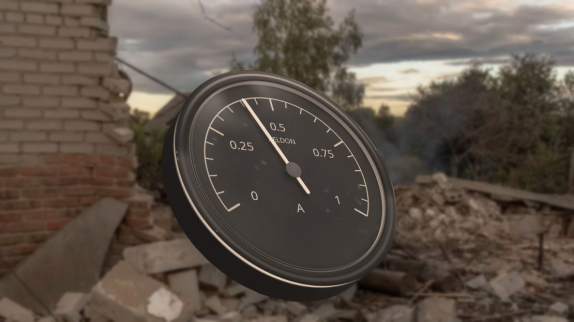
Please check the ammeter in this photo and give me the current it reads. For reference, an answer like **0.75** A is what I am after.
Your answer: **0.4** A
